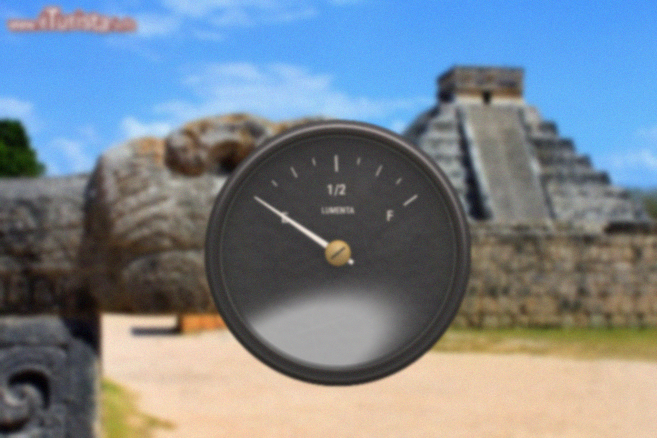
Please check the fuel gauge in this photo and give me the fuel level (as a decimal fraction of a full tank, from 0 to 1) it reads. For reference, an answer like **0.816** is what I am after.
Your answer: **0**
